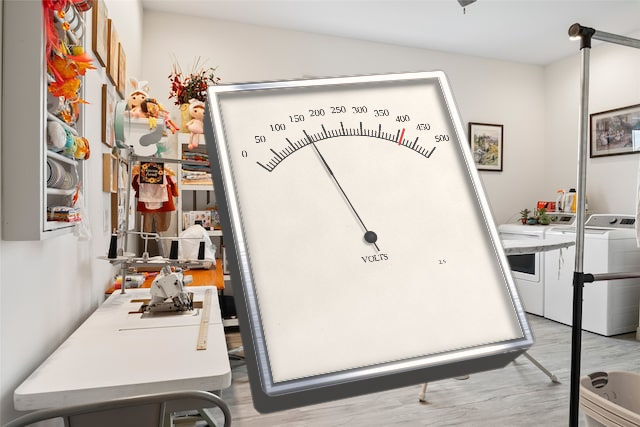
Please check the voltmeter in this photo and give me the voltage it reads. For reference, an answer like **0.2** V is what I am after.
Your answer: **150** V
